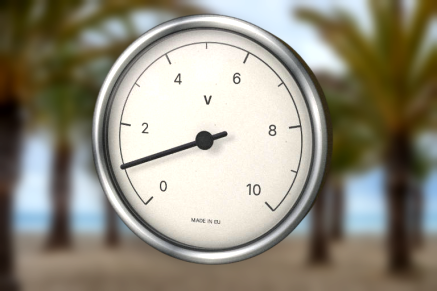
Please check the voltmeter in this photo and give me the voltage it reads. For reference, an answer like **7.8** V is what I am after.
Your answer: **1** V
